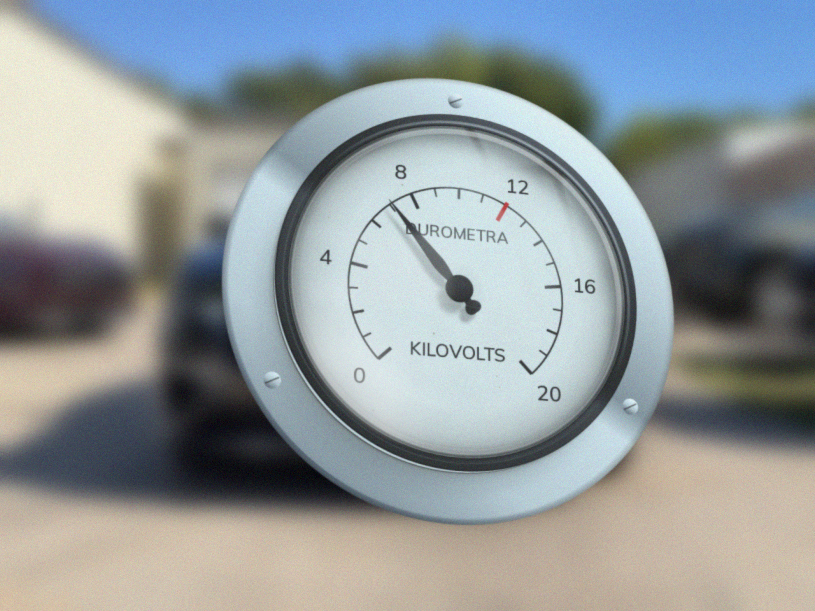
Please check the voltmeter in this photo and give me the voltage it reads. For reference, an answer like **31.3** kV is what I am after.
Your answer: **7** kV
